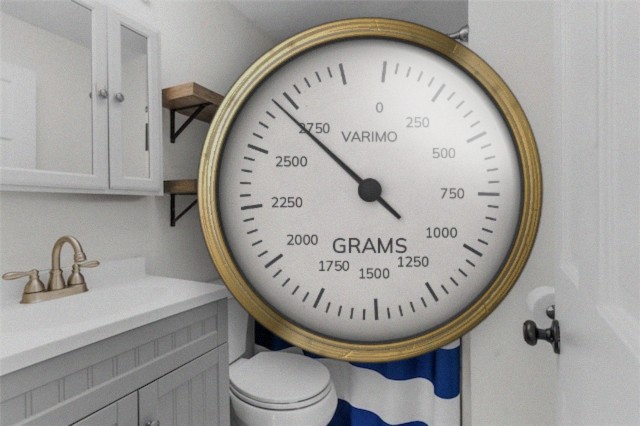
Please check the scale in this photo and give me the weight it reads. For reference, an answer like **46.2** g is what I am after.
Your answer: **2700** g
